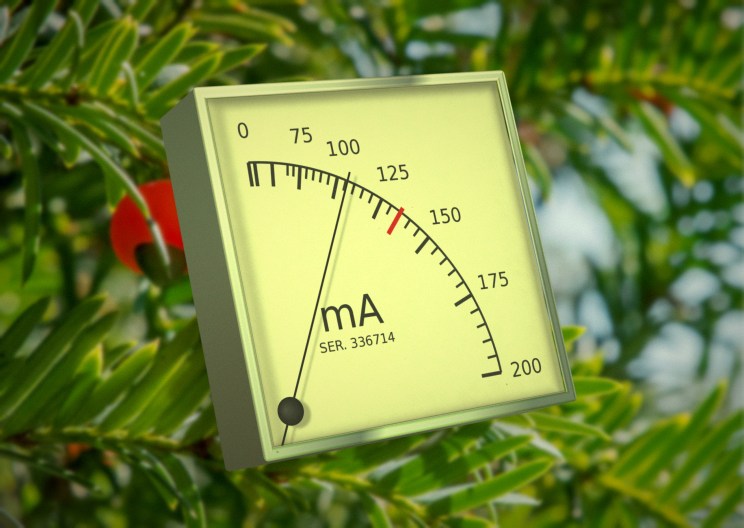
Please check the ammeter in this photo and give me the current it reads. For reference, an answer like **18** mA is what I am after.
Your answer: **105** mA
